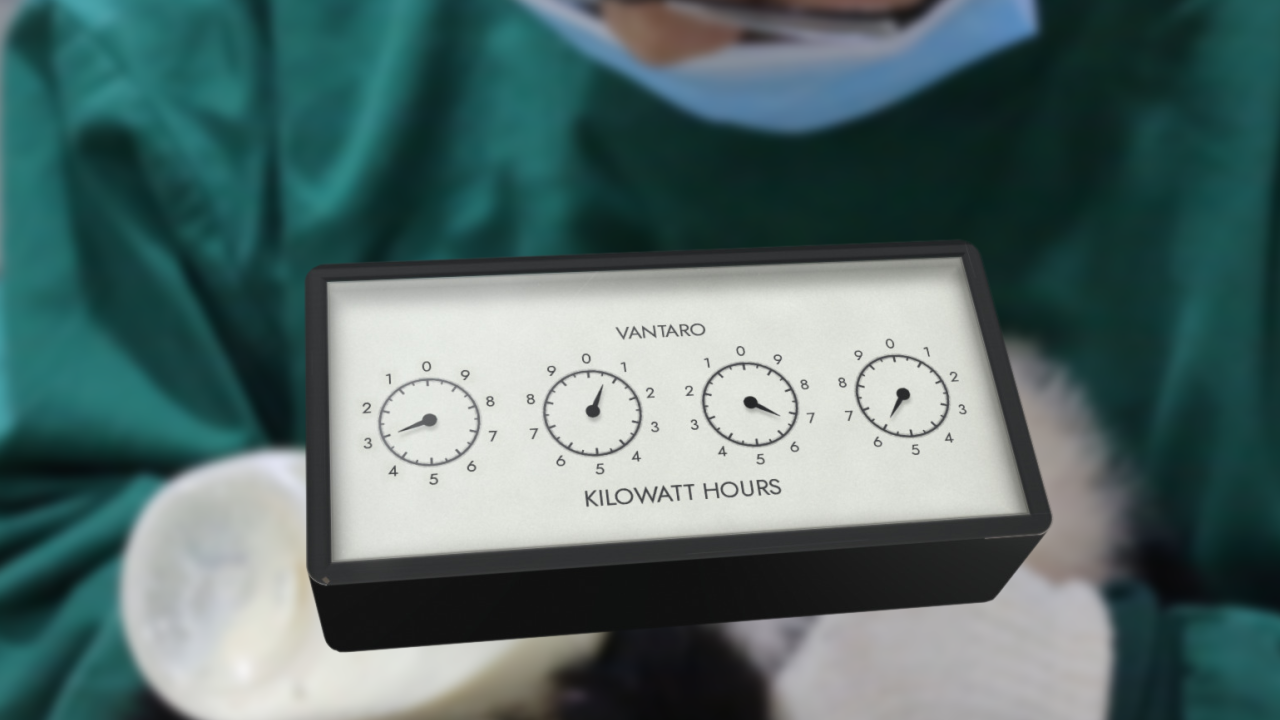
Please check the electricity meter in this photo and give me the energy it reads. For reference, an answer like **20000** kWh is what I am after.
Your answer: **3066** kWh
